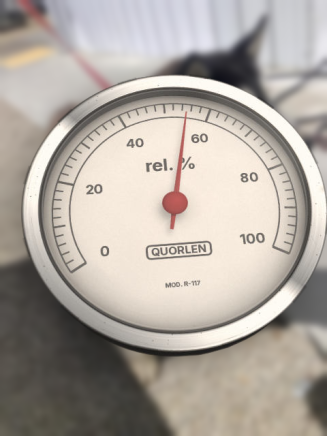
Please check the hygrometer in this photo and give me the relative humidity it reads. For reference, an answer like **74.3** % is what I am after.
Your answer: **55** %
